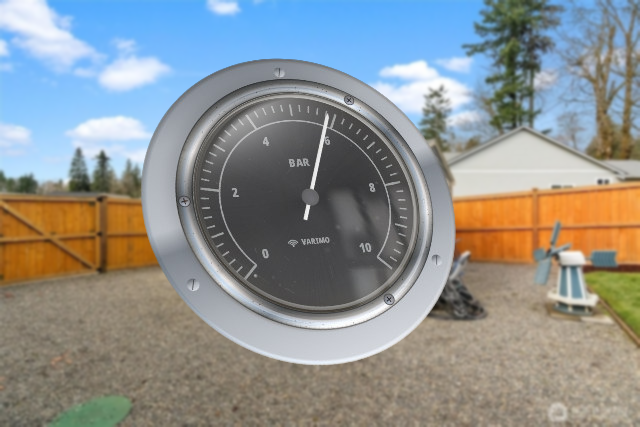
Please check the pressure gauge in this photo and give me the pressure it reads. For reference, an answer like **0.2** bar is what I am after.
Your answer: **5.8** bar
